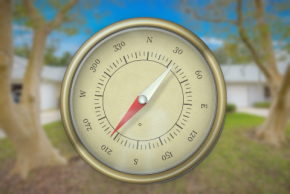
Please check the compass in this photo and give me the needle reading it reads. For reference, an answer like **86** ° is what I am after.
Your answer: **215** °
